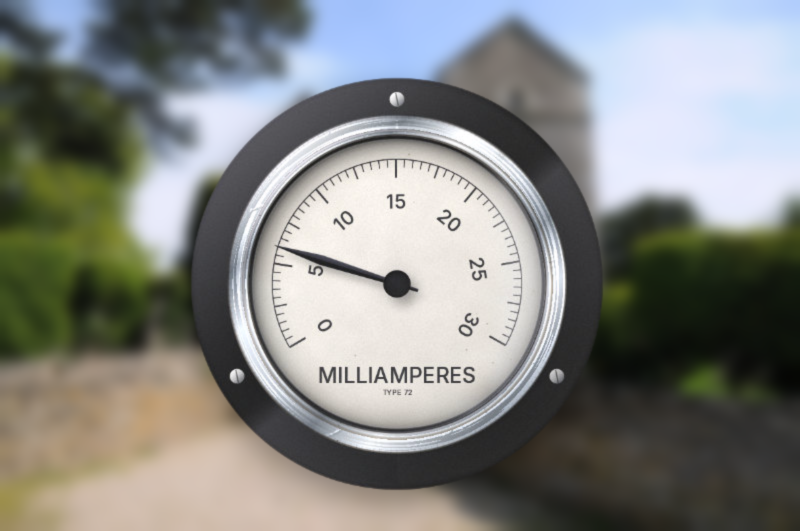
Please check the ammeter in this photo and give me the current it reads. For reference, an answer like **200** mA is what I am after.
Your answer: **6** mA
